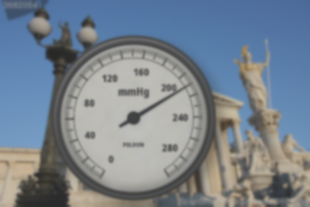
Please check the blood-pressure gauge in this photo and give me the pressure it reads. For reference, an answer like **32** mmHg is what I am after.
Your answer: **210** mmHg
